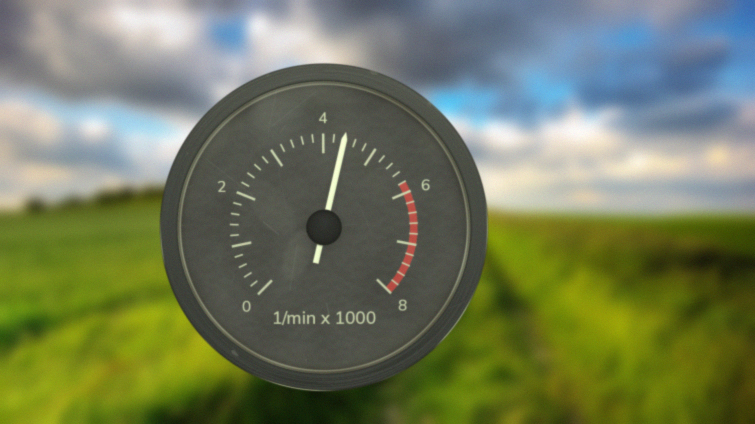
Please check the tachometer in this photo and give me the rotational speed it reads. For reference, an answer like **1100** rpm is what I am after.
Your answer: **4400** rpm
